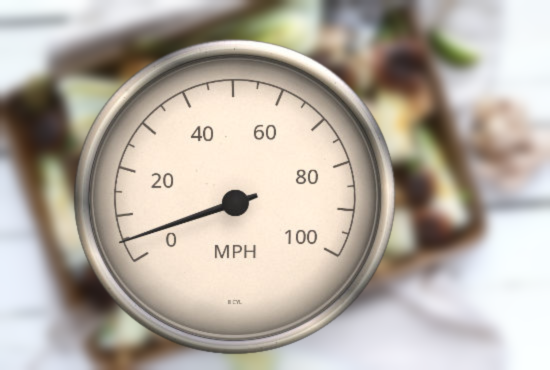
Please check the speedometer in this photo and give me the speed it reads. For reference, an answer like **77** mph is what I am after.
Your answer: **5** mph
